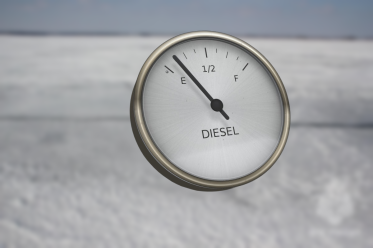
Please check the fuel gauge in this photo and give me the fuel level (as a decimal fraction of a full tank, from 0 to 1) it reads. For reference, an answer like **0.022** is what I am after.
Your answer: **0.125**
